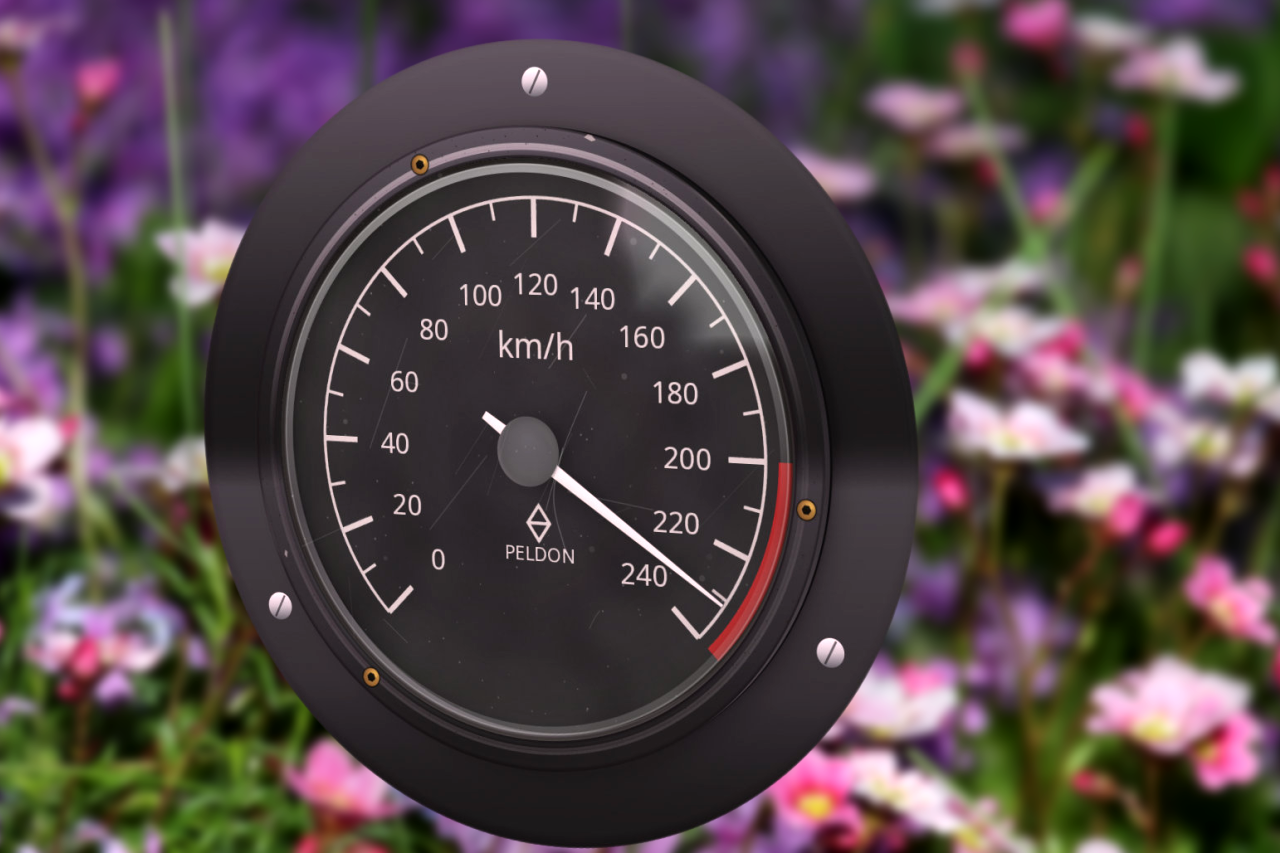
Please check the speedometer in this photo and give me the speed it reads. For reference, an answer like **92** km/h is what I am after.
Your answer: **230** km/h
